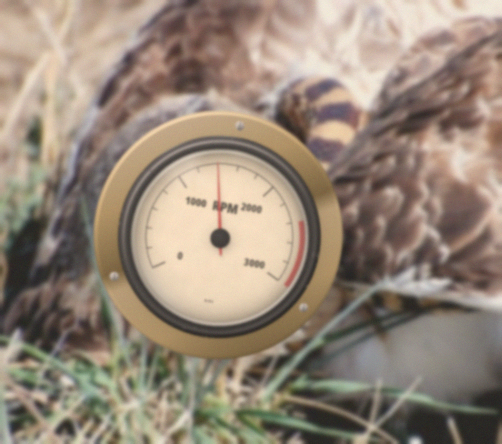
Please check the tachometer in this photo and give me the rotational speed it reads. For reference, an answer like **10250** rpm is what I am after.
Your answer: **1400** rpm
